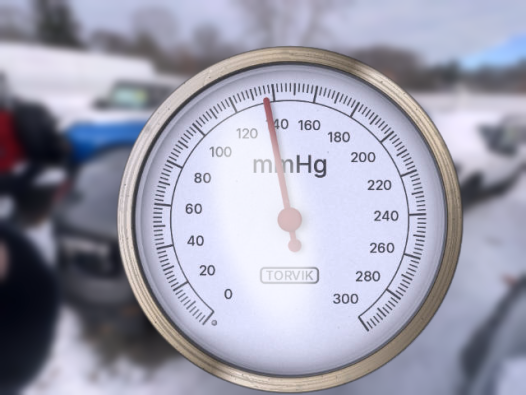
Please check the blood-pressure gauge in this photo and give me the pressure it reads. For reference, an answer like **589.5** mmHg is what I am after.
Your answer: **136** mmHg
